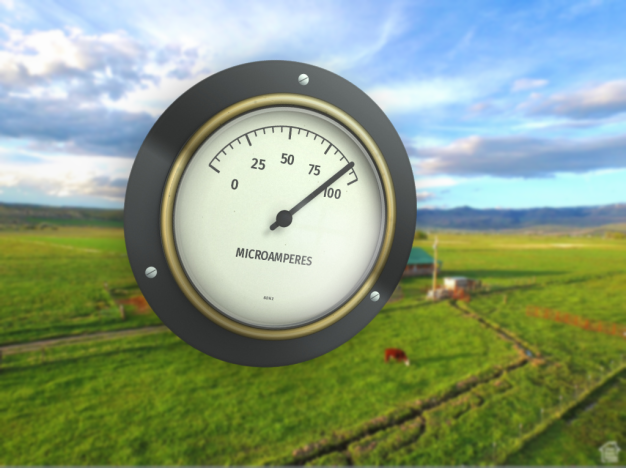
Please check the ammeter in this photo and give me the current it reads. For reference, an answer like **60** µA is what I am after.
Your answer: **90** µA
